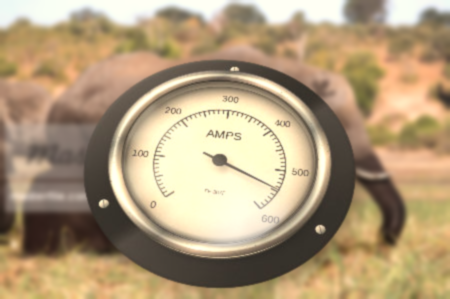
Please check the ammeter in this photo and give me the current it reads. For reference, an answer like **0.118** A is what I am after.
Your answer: **550** A
